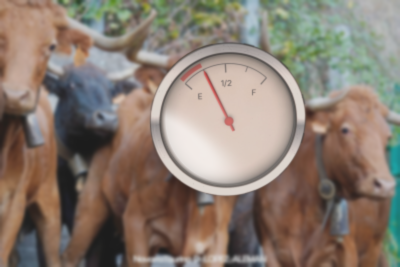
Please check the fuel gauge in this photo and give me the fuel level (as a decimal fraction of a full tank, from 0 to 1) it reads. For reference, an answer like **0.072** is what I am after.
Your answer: **0.25**
